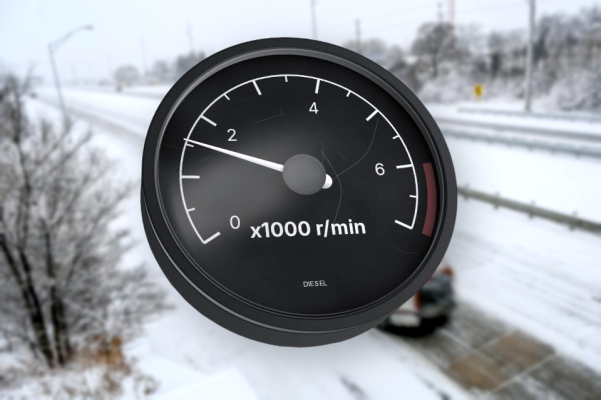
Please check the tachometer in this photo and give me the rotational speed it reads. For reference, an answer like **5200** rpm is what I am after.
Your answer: **1500** rpm
